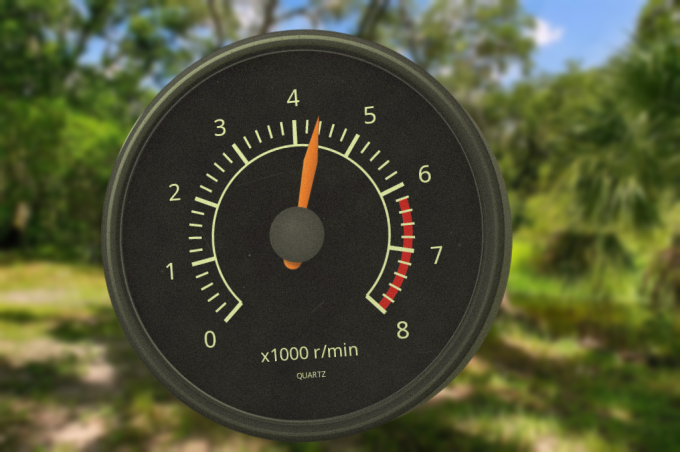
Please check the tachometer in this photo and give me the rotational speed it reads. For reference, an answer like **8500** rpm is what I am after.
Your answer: **4400** rpm
